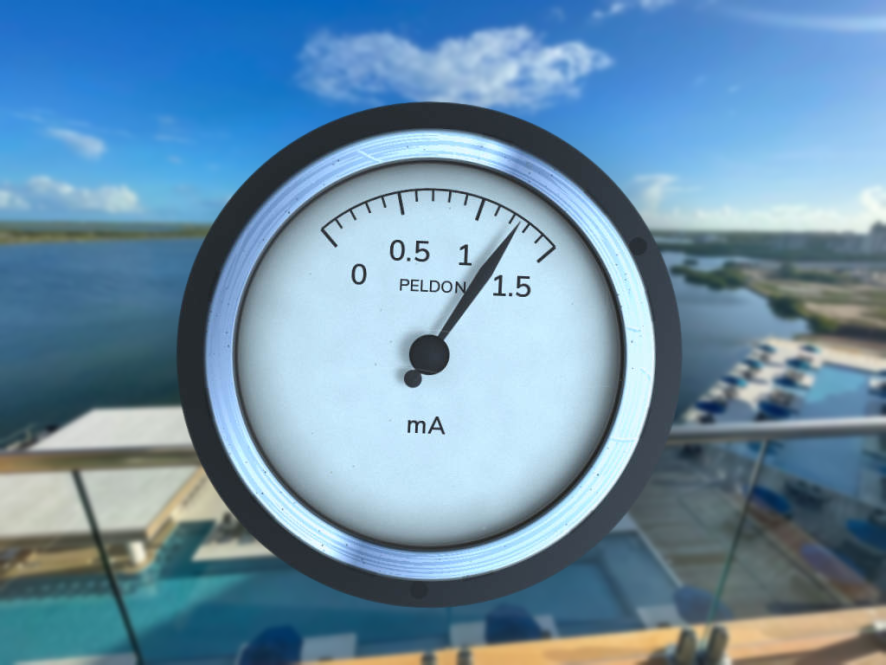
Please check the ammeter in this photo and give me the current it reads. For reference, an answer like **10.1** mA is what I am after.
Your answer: **1.25** mA
